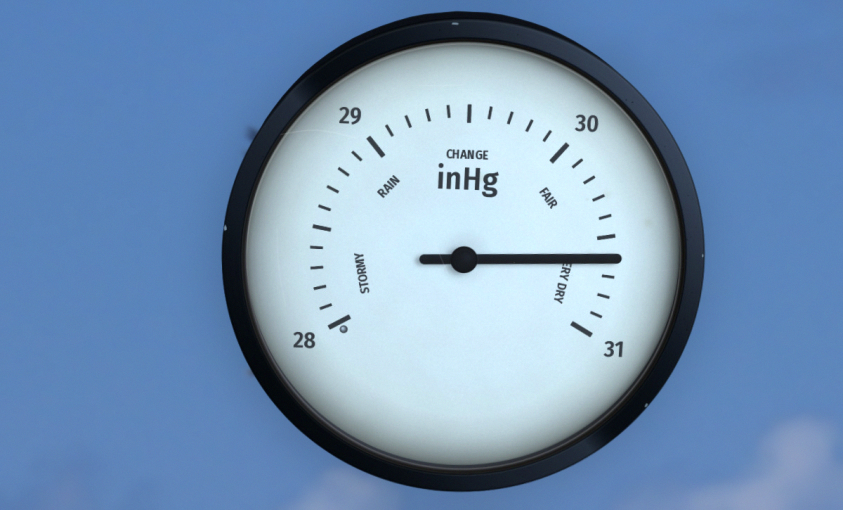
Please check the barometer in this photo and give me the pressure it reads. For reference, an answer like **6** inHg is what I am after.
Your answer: **30.6** inHg
